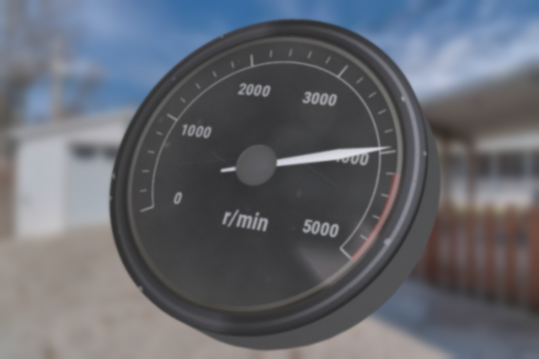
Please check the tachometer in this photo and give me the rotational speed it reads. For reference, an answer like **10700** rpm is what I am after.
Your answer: **4000** rpm
